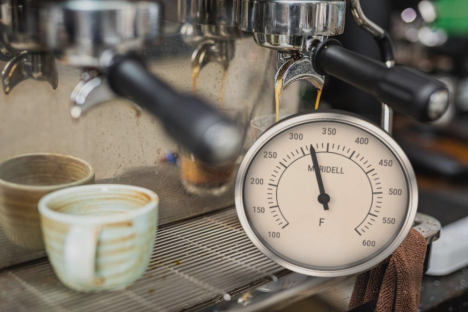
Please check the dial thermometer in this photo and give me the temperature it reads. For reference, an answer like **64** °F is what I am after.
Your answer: **320** °F
